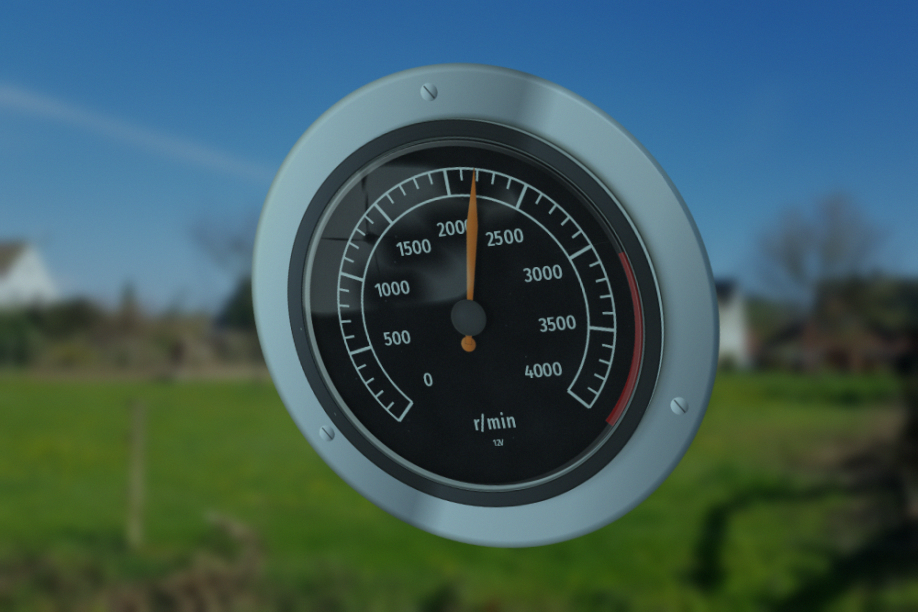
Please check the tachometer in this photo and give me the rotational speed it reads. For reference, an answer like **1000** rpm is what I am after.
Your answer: **2200** rpm
